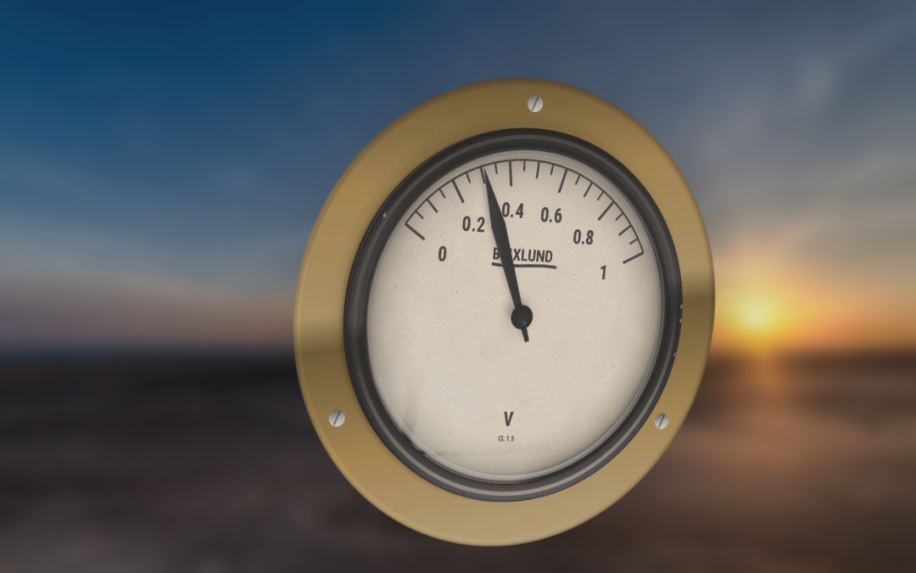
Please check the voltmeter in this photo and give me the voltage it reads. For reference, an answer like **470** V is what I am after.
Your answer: **0.3** V
